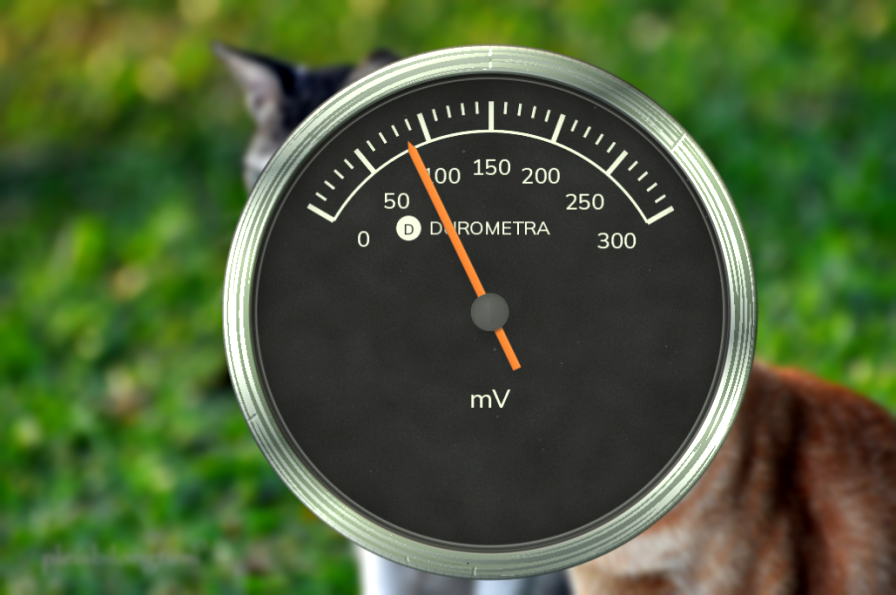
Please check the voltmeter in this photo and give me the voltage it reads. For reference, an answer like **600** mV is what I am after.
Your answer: **85** mV
